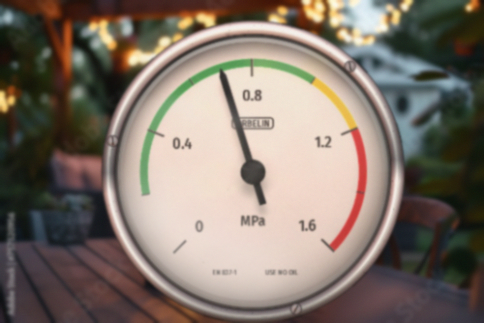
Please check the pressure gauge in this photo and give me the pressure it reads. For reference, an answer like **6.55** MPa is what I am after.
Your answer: **0.7** MPa
